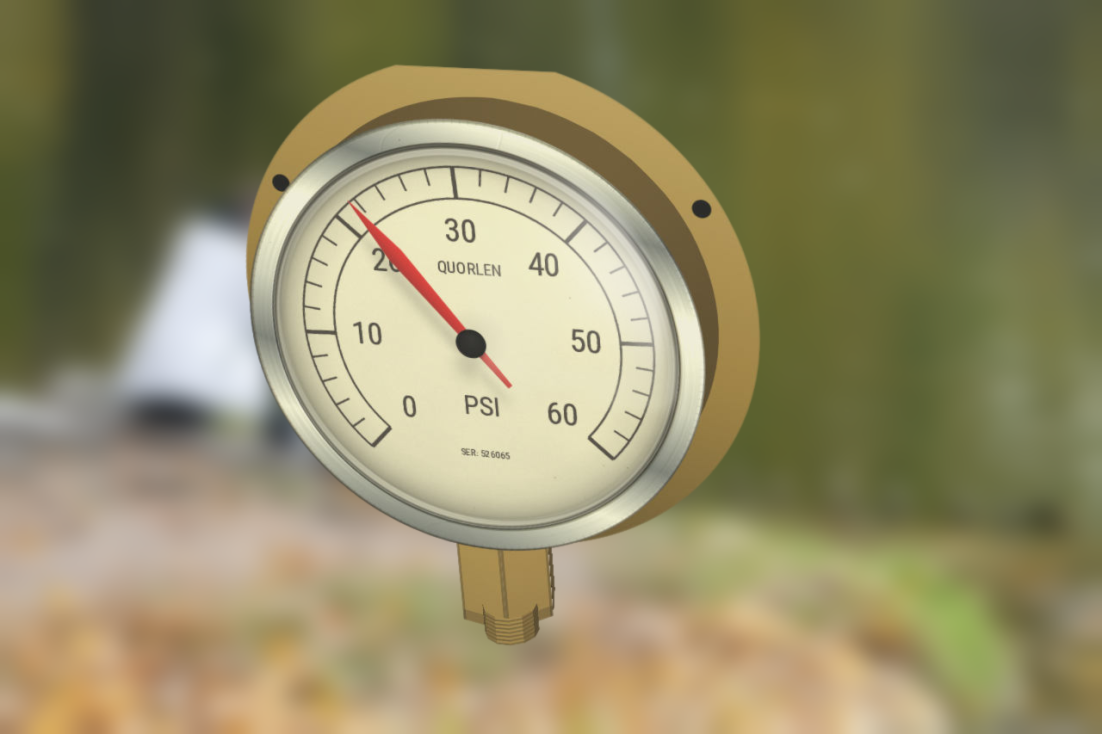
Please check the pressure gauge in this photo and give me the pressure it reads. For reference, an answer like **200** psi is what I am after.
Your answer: **22** psi
